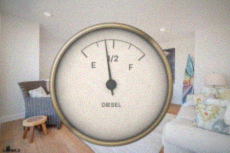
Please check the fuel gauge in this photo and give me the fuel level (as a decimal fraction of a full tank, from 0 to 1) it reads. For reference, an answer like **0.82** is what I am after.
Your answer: **0.375**
